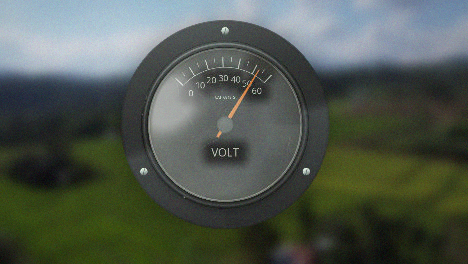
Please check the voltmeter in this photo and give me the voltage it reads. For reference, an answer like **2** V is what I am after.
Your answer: **52.5** V
